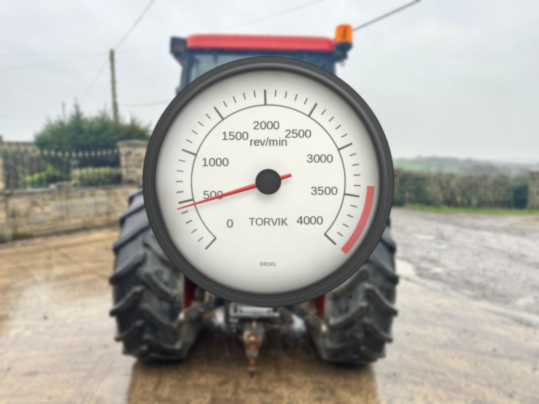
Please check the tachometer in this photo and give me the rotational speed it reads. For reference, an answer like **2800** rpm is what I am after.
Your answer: **450** rpm
